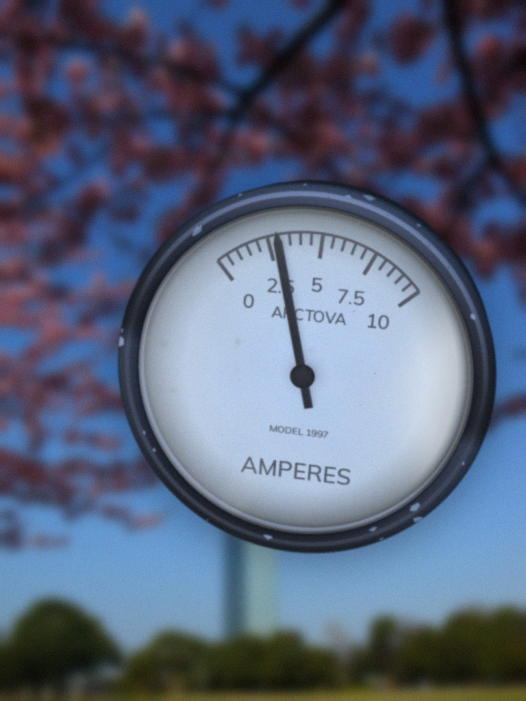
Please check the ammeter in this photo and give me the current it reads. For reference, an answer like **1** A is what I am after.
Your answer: **3** A
